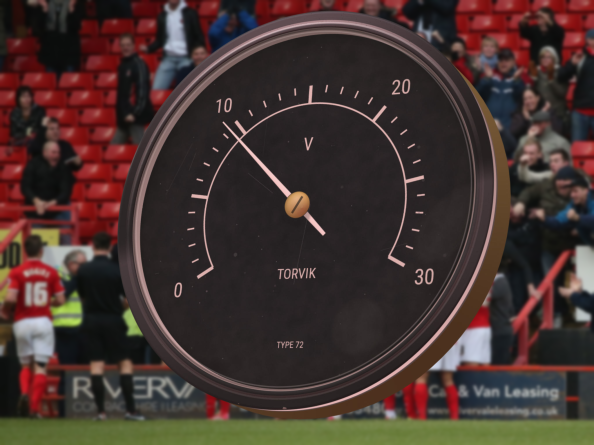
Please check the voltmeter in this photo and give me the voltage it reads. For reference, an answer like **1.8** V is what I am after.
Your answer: **9.5** V
